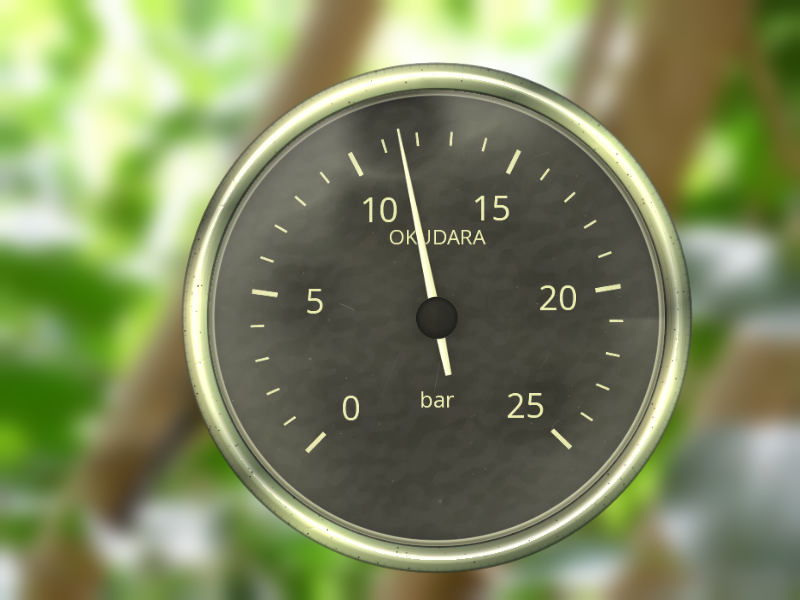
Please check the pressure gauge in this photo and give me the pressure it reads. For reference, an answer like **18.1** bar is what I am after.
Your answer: **11.5** bar
